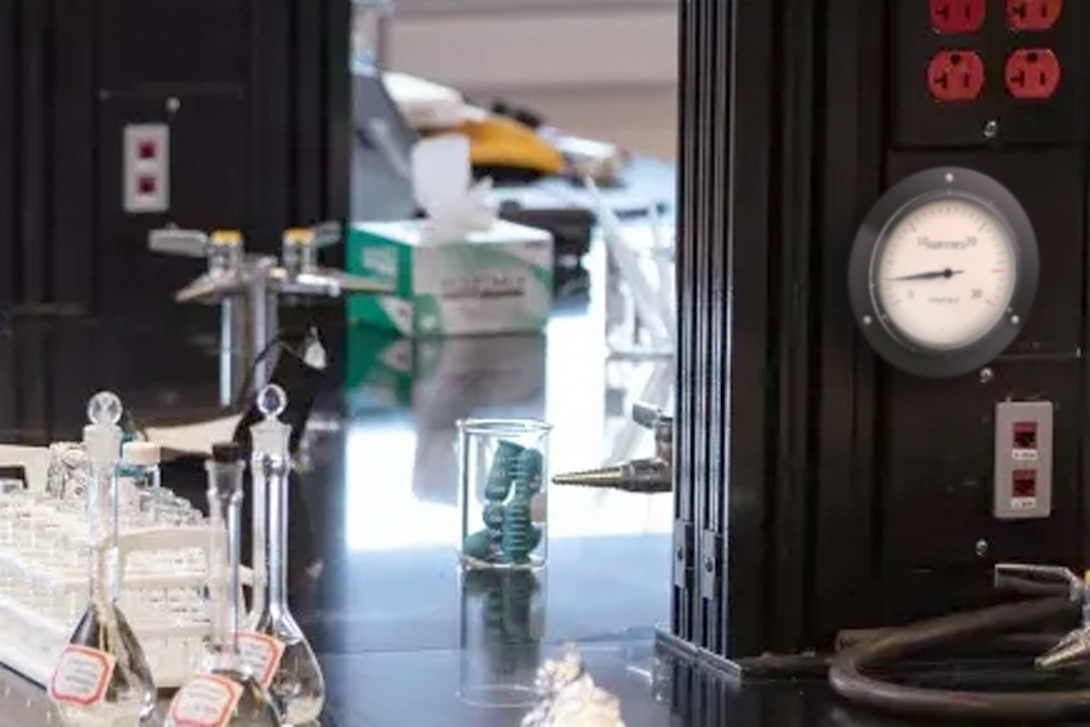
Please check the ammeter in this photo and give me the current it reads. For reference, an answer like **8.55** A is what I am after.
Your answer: **3** A
